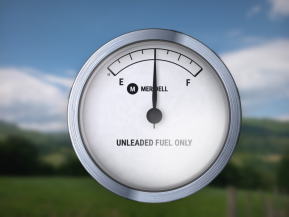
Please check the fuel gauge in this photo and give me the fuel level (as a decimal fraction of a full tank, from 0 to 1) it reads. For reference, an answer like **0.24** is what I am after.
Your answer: **0.5**
